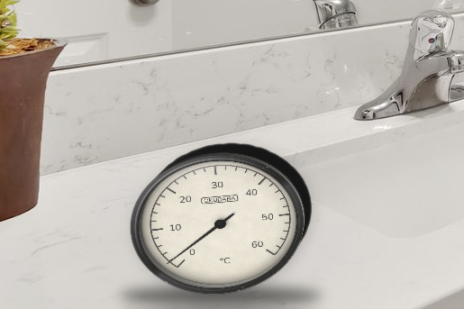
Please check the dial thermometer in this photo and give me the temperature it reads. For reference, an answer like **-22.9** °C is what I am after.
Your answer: **2** °C
